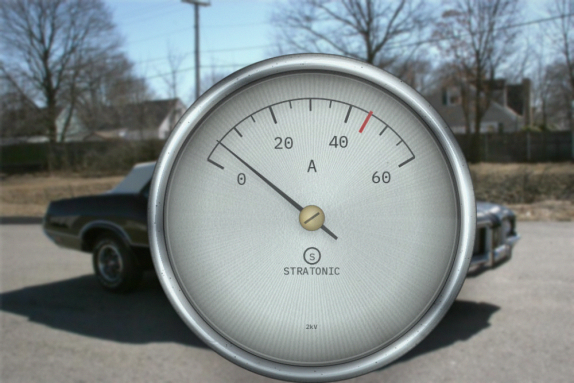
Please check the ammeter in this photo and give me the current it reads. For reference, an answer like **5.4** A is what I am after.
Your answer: **5** A
